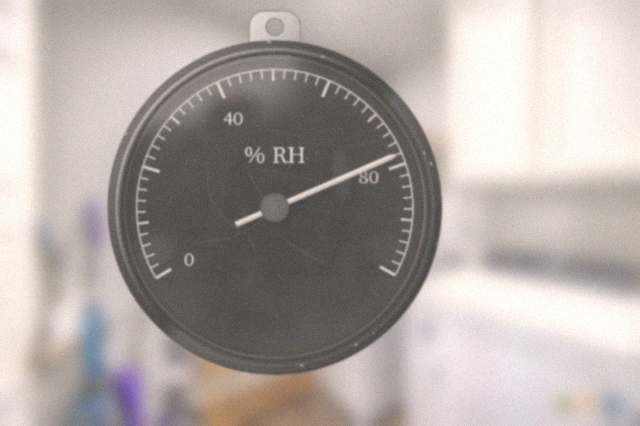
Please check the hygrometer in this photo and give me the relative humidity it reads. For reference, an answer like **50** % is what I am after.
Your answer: **78** %
